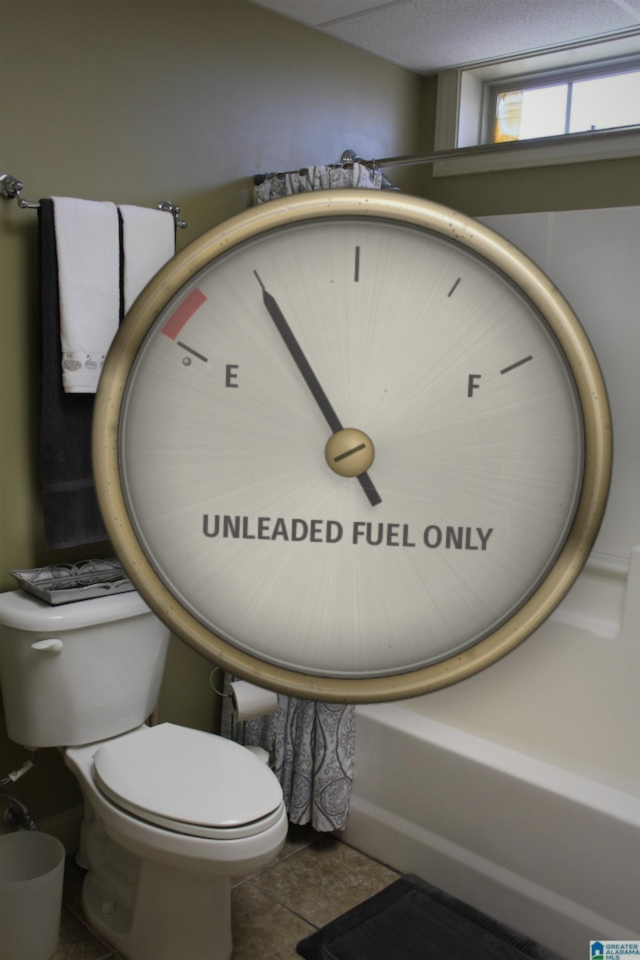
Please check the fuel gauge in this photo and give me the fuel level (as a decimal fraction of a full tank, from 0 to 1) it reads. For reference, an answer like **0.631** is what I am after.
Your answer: **0.25**
